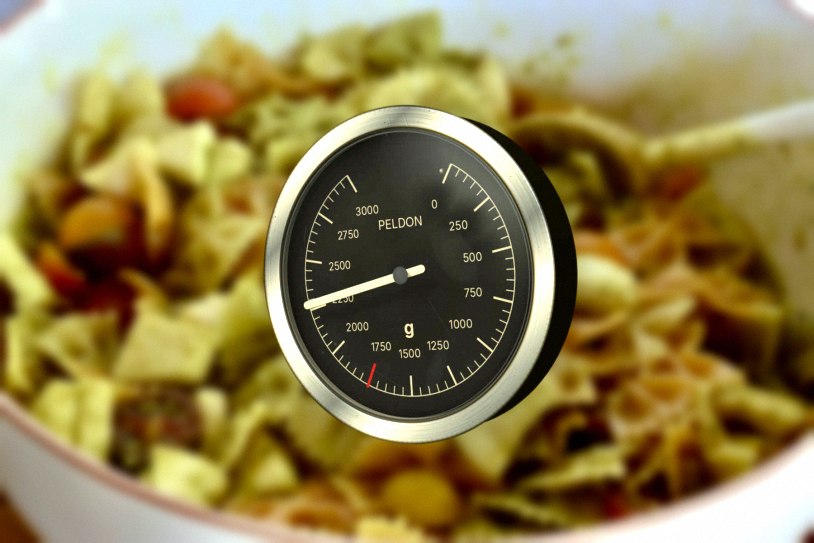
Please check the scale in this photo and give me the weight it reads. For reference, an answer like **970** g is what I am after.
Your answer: **2275** g
